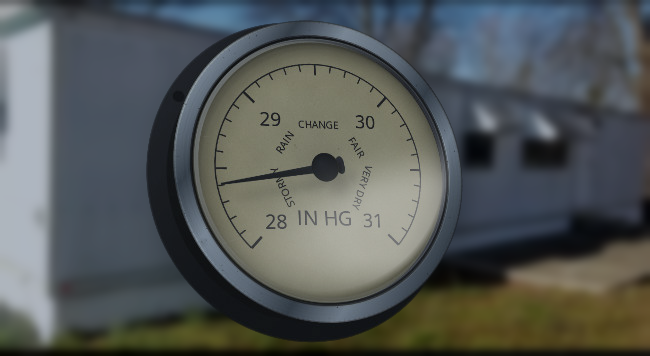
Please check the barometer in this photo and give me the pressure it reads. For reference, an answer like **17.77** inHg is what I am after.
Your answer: **28.4** inHg
